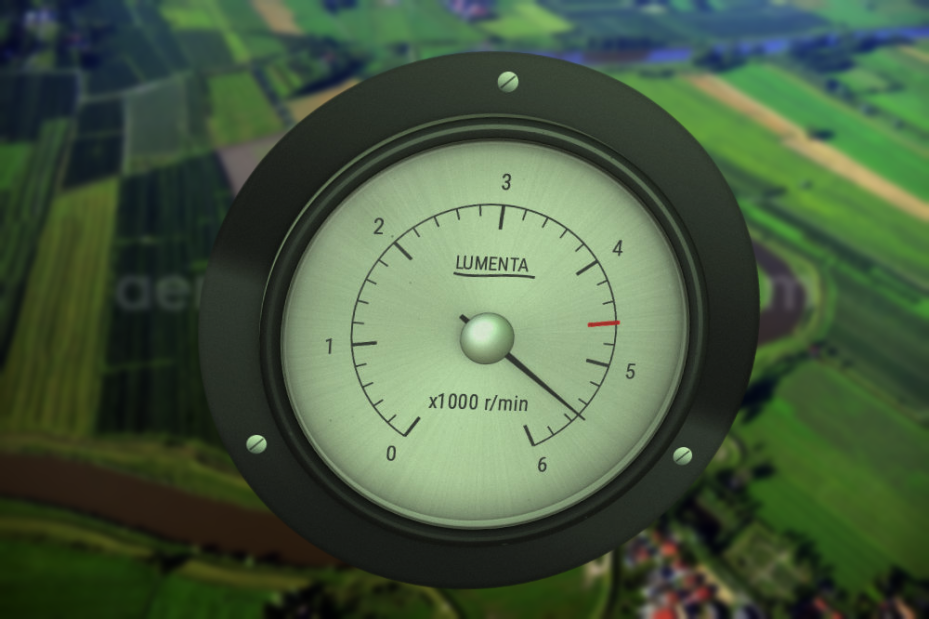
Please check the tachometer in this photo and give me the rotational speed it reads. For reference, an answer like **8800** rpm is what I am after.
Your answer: **5500** rpm
